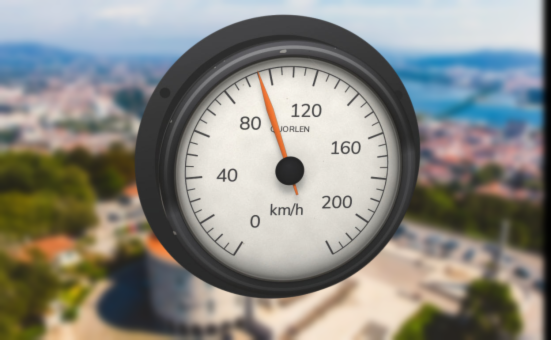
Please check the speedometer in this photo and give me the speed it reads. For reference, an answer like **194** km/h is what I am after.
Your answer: **95** km/h
